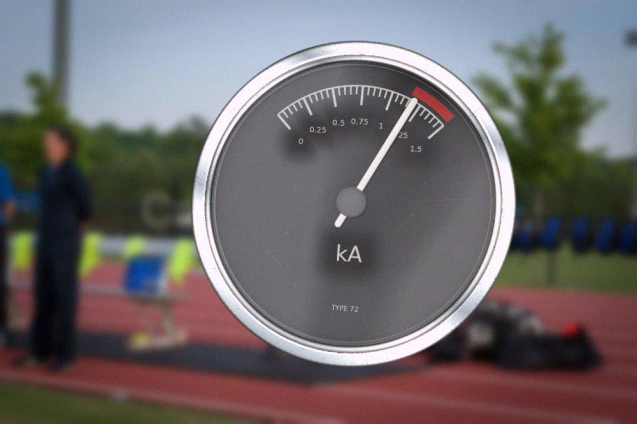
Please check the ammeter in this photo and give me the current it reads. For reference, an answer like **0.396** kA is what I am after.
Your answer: **1.2** kA
